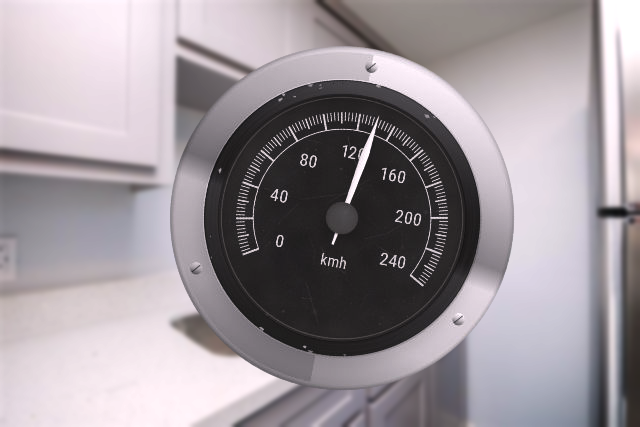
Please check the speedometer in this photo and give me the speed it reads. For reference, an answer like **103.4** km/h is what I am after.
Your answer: **130** km/h
